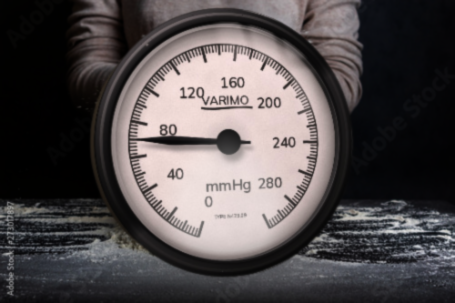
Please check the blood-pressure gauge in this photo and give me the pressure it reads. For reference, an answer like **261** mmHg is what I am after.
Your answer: **70** mmHg
